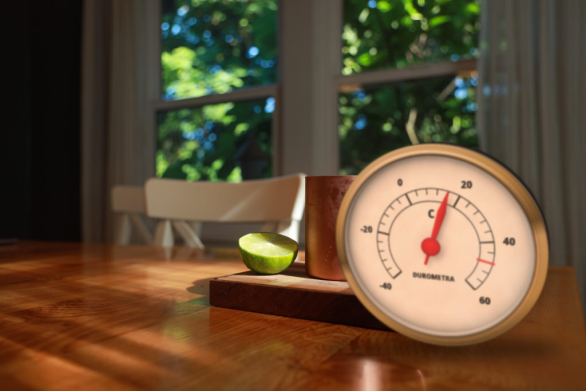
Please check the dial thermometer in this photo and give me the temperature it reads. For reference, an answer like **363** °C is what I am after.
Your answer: **16** °C
